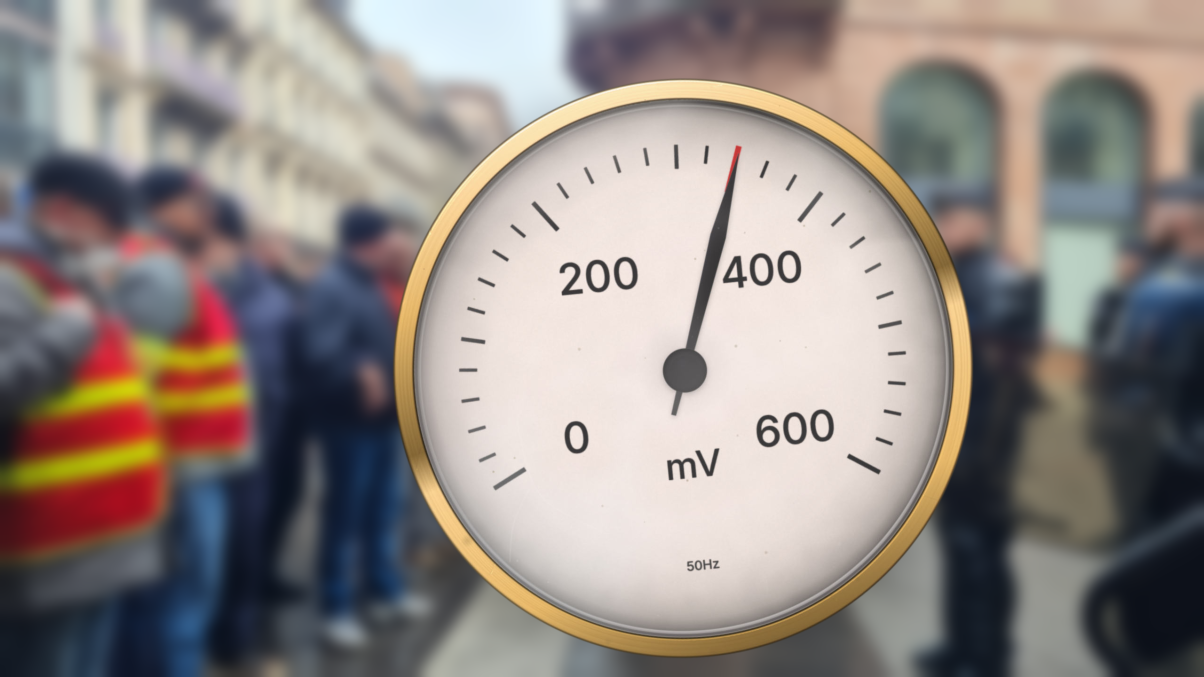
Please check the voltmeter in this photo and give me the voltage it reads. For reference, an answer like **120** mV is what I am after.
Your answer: **340** mV
